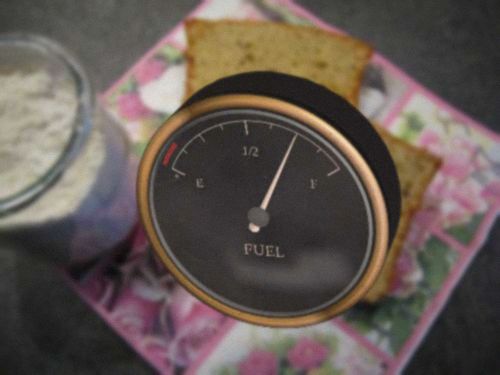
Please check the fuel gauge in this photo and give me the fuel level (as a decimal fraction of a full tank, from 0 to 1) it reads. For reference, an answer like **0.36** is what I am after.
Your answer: **0.75**
